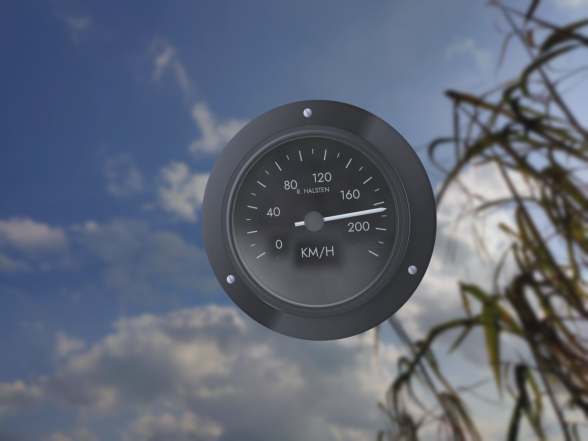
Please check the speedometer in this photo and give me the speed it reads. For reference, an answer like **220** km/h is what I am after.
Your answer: **185** km/h
